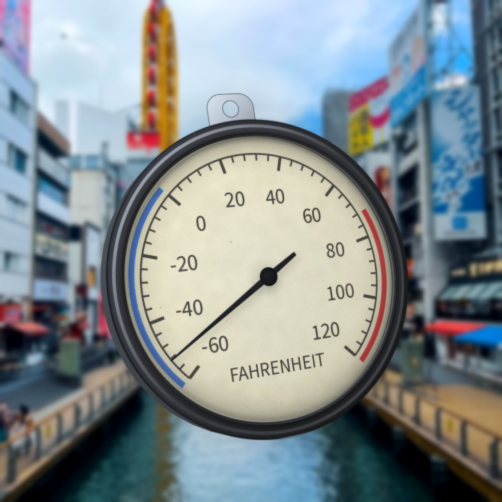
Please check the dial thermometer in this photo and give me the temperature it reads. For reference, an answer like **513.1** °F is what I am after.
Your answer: **-52** °F
